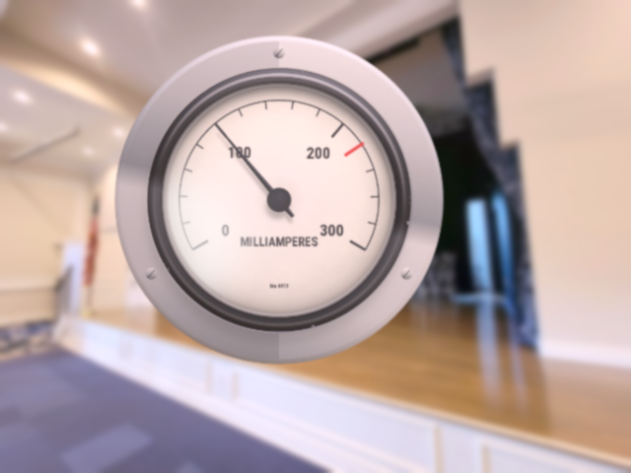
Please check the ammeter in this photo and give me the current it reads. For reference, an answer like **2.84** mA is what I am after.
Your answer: **100** mA
